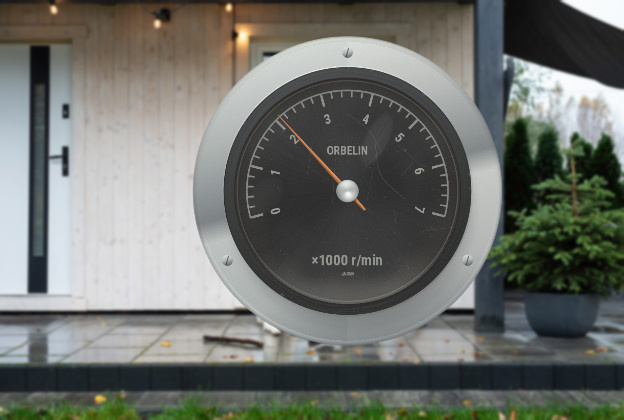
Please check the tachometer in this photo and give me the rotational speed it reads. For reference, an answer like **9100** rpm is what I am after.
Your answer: **2100** rpm
